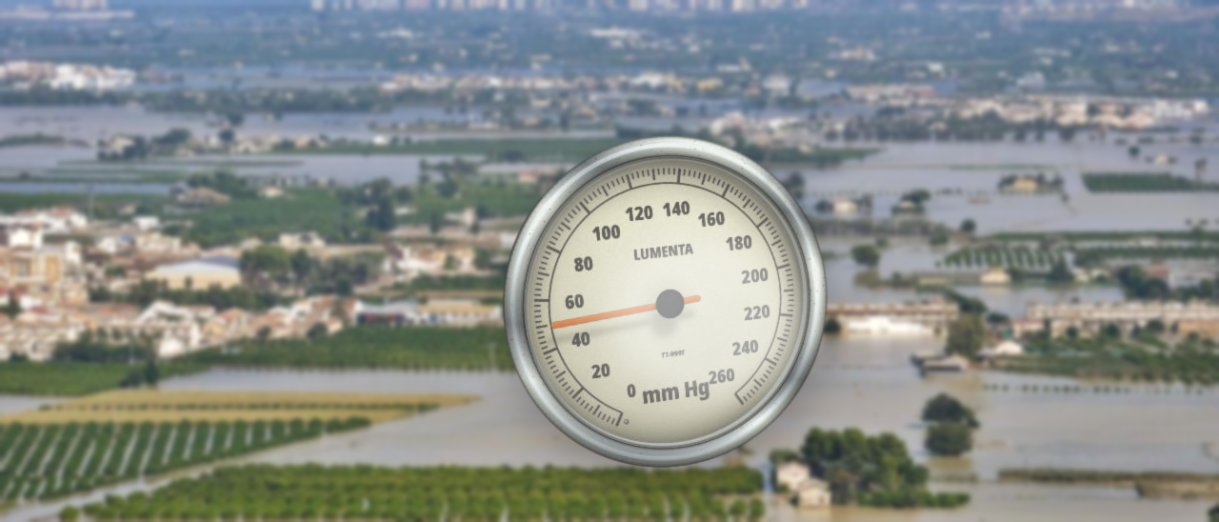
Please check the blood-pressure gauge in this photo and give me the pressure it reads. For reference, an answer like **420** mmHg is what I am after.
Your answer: **50** mmHg
